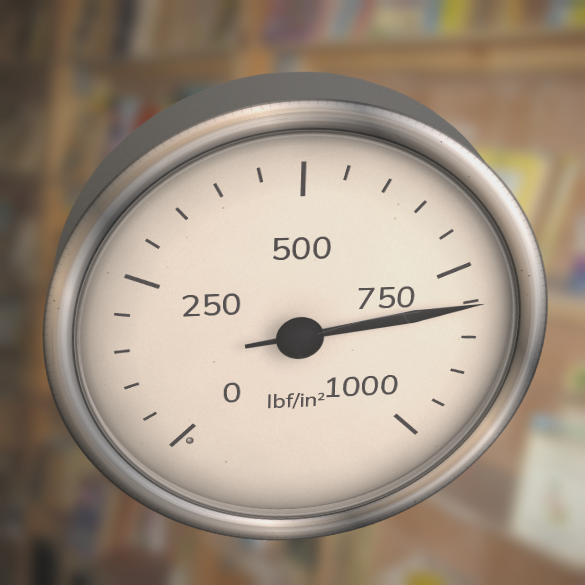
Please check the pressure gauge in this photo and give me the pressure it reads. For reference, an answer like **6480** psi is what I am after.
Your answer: **800** psi
